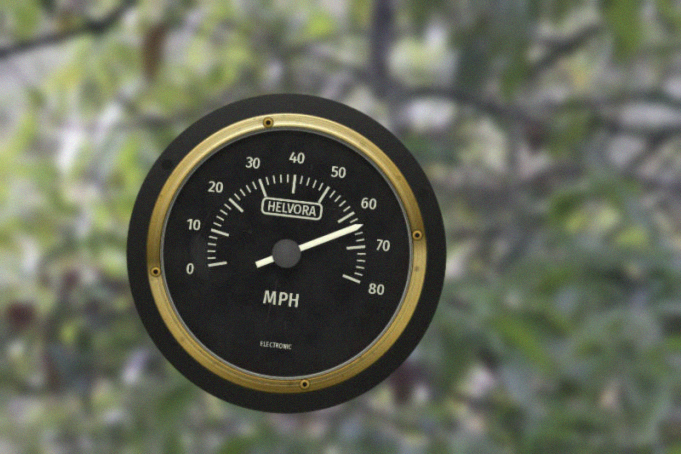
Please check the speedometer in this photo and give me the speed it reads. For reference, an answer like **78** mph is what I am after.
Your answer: **64** mph
